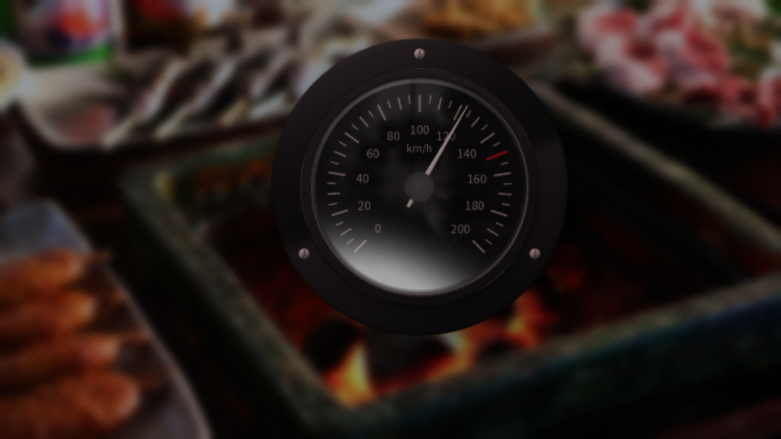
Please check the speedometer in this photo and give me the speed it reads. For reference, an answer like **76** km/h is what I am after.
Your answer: **122.5** km/h
